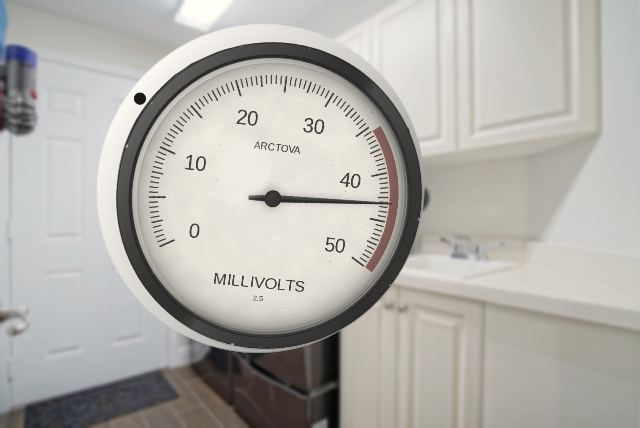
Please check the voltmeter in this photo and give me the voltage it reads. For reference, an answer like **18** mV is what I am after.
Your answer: **43** mV
